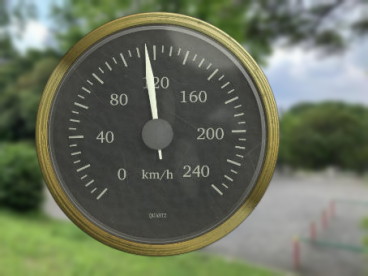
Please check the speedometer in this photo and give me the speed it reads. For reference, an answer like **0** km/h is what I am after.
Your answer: **115** km/h
